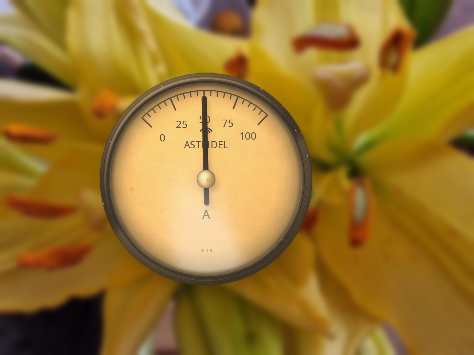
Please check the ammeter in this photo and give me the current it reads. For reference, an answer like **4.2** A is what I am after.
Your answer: **50** A
